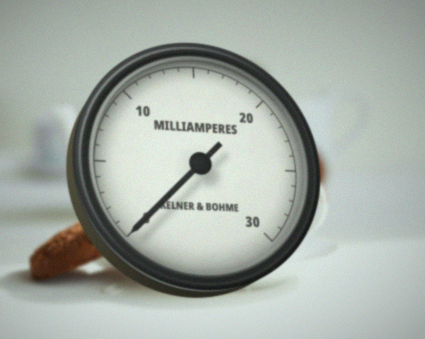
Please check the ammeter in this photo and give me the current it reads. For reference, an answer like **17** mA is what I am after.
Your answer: **0** mA
